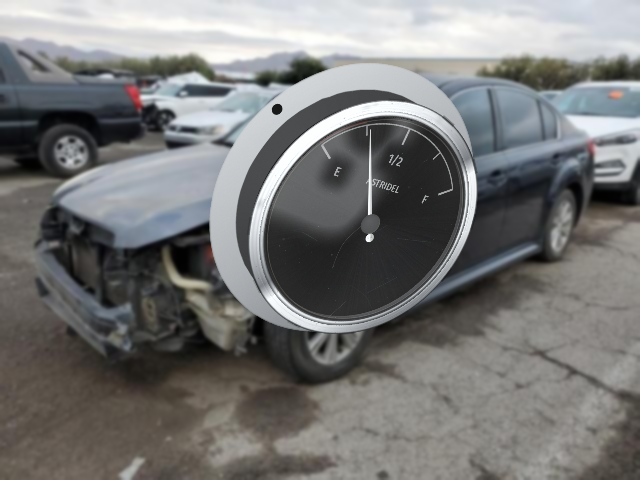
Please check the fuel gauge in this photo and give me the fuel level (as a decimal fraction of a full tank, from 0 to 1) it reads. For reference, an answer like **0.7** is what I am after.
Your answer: **0.25**
